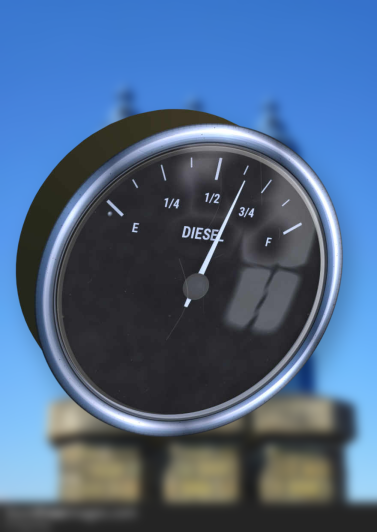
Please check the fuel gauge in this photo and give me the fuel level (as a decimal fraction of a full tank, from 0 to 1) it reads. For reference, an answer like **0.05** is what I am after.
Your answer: **0.625**
